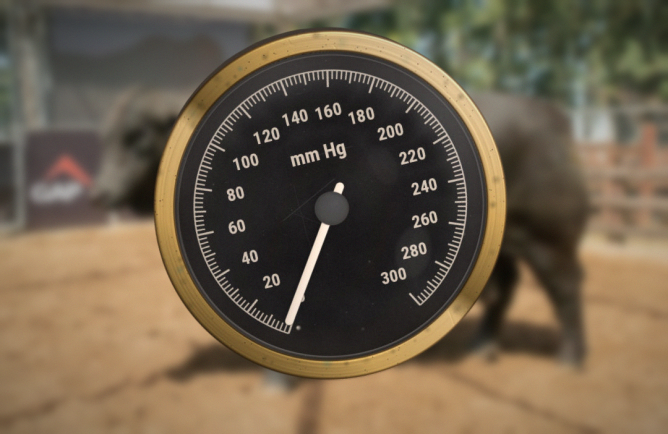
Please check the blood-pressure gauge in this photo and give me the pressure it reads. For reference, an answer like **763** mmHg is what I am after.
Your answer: **2** mmHg
